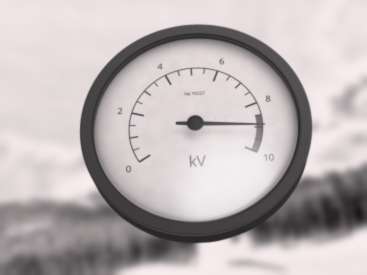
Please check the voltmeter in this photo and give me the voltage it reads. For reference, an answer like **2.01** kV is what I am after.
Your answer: **9** kV
